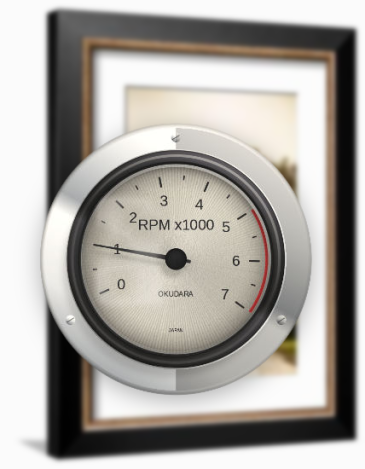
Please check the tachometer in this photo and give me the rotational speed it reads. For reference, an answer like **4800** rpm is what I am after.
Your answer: **1000** rpm
